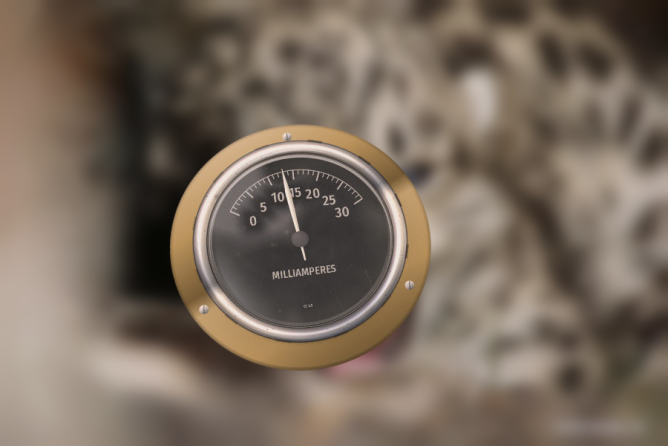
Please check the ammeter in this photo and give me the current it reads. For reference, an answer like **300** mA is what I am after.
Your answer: **13** mA
